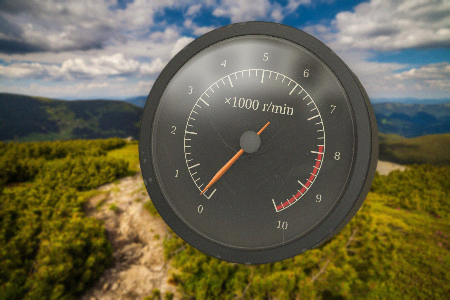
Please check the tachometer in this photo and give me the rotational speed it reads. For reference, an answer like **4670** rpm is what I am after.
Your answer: **200** rpm
